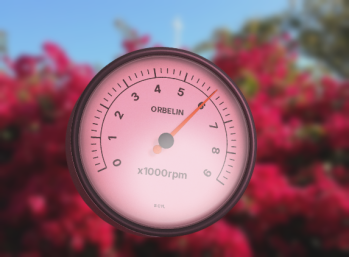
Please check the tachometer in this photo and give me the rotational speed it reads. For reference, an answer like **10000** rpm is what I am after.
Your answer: **6000** rpm
